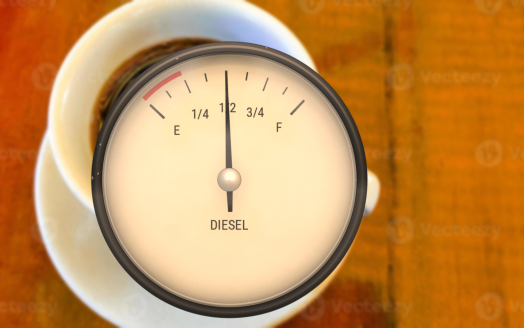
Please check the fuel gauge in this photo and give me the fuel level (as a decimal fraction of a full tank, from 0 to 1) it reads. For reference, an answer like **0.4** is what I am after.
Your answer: **0.5**
